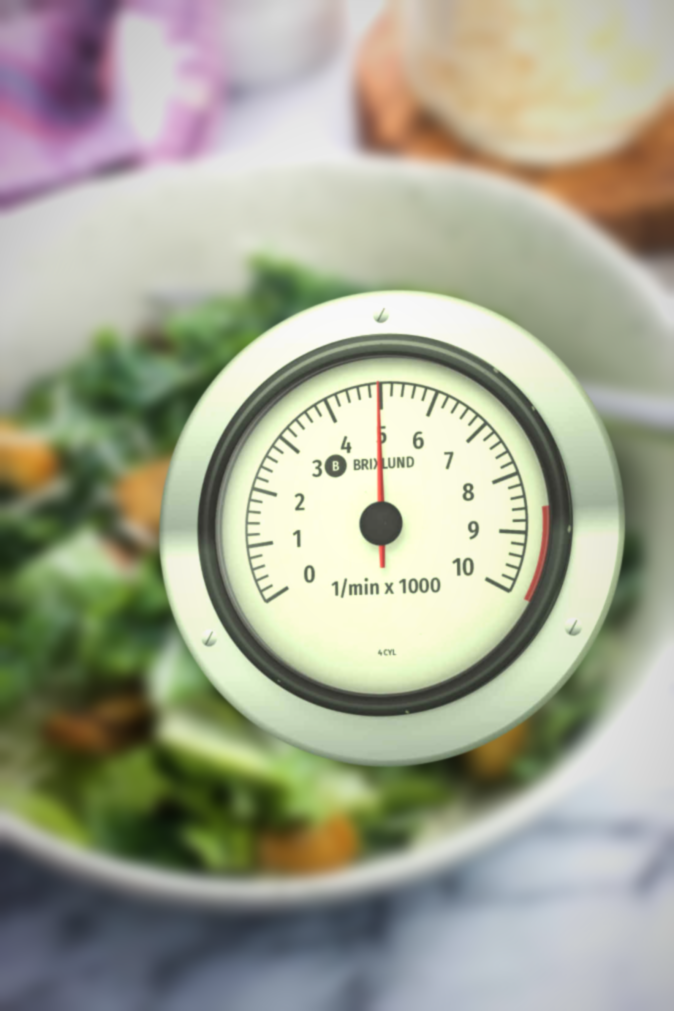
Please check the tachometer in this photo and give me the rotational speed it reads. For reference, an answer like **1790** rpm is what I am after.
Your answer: **5000** rpm
